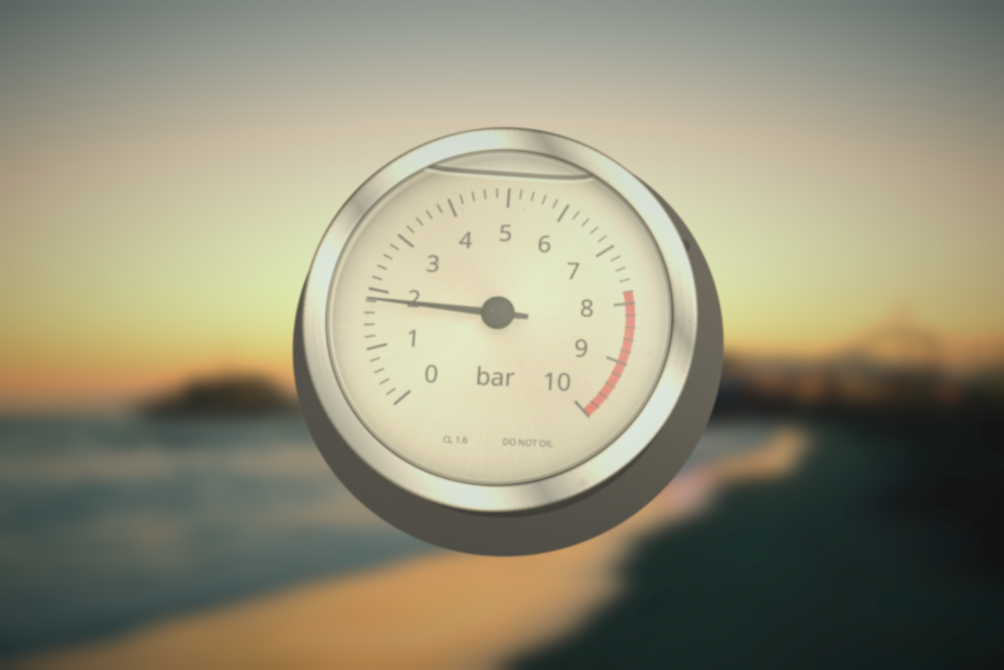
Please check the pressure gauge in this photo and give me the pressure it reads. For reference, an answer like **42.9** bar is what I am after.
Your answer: **1.8** bar
